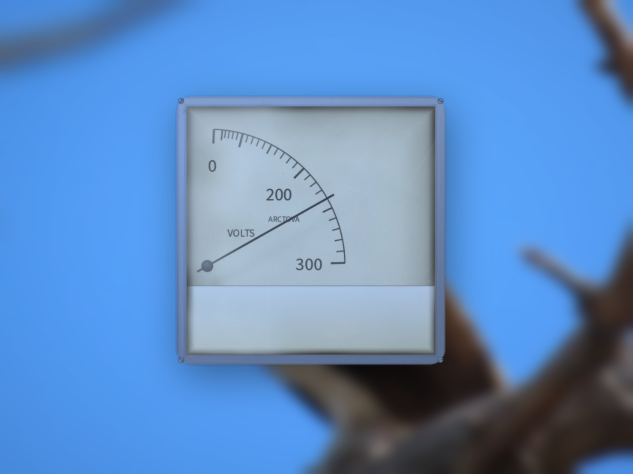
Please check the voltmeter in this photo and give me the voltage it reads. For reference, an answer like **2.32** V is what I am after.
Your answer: **240** V
